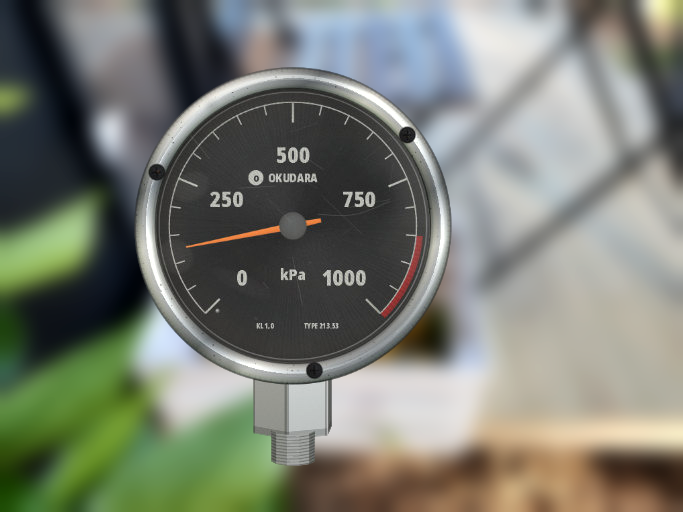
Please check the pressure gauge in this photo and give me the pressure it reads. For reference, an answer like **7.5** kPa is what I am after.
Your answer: **125** kPa
